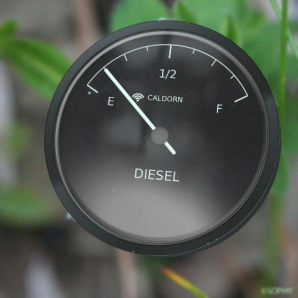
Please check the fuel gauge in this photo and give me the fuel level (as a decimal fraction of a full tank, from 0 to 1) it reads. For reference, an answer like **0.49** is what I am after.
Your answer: **0.125**
